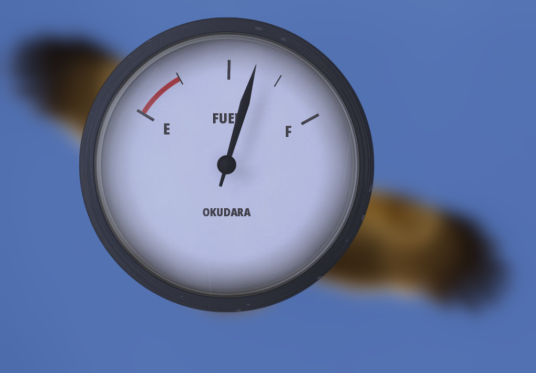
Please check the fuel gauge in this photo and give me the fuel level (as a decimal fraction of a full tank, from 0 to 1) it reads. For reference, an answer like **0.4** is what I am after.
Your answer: **0.625**
